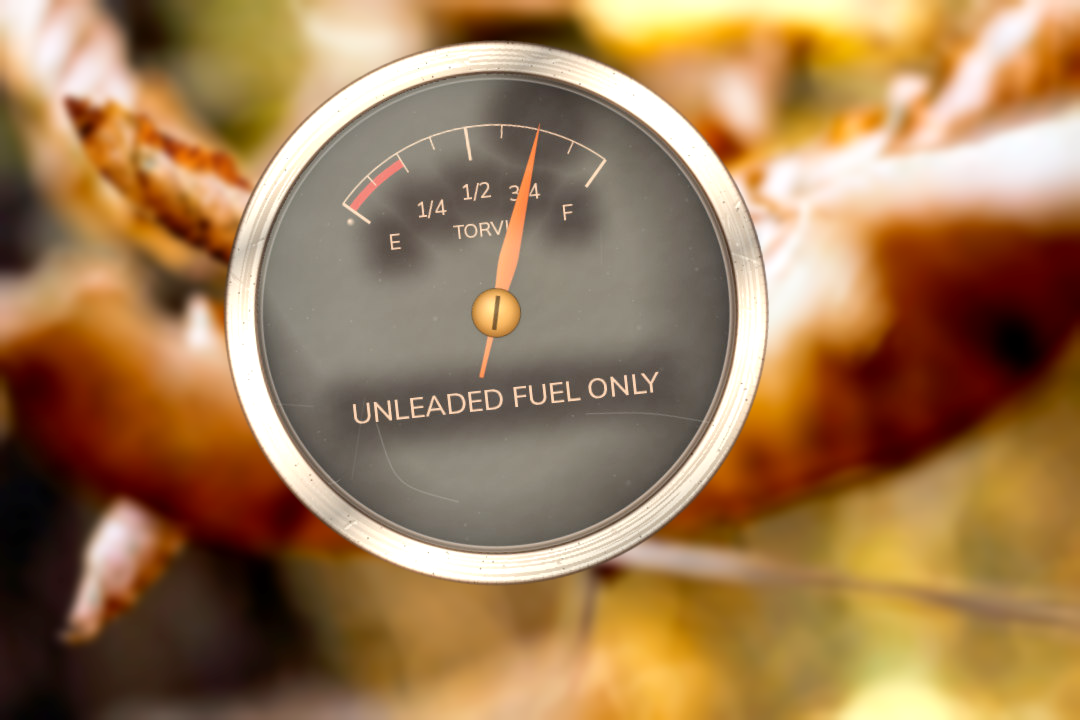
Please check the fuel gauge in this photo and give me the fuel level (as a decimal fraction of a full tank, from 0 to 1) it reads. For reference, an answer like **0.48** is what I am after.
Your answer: **0.75**
